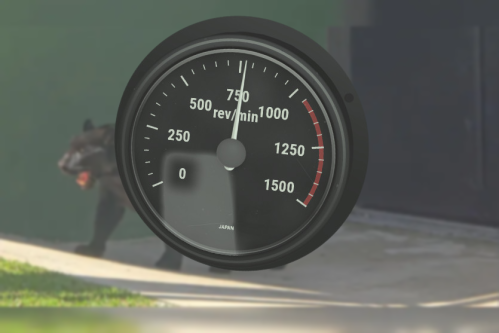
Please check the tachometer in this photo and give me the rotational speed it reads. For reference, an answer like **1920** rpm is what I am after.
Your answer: **775** rpm
